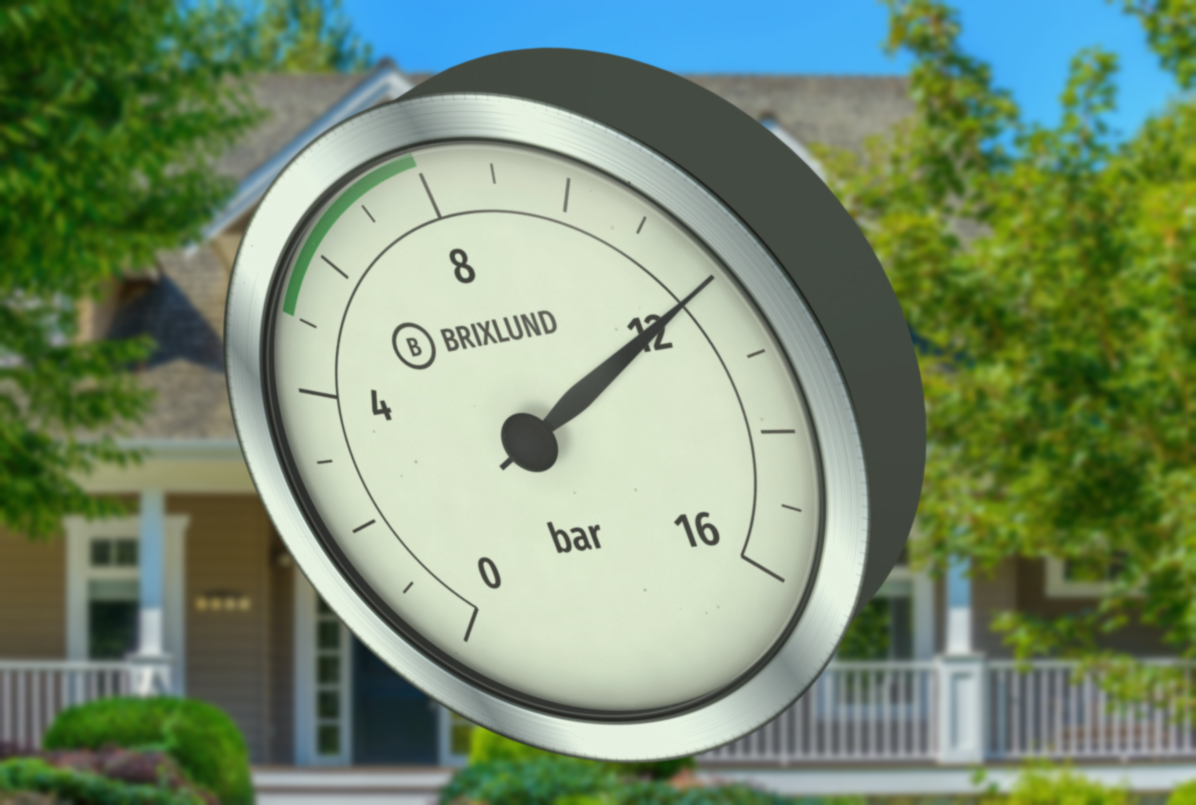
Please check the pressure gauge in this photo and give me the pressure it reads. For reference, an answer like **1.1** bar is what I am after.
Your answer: **12** bar
